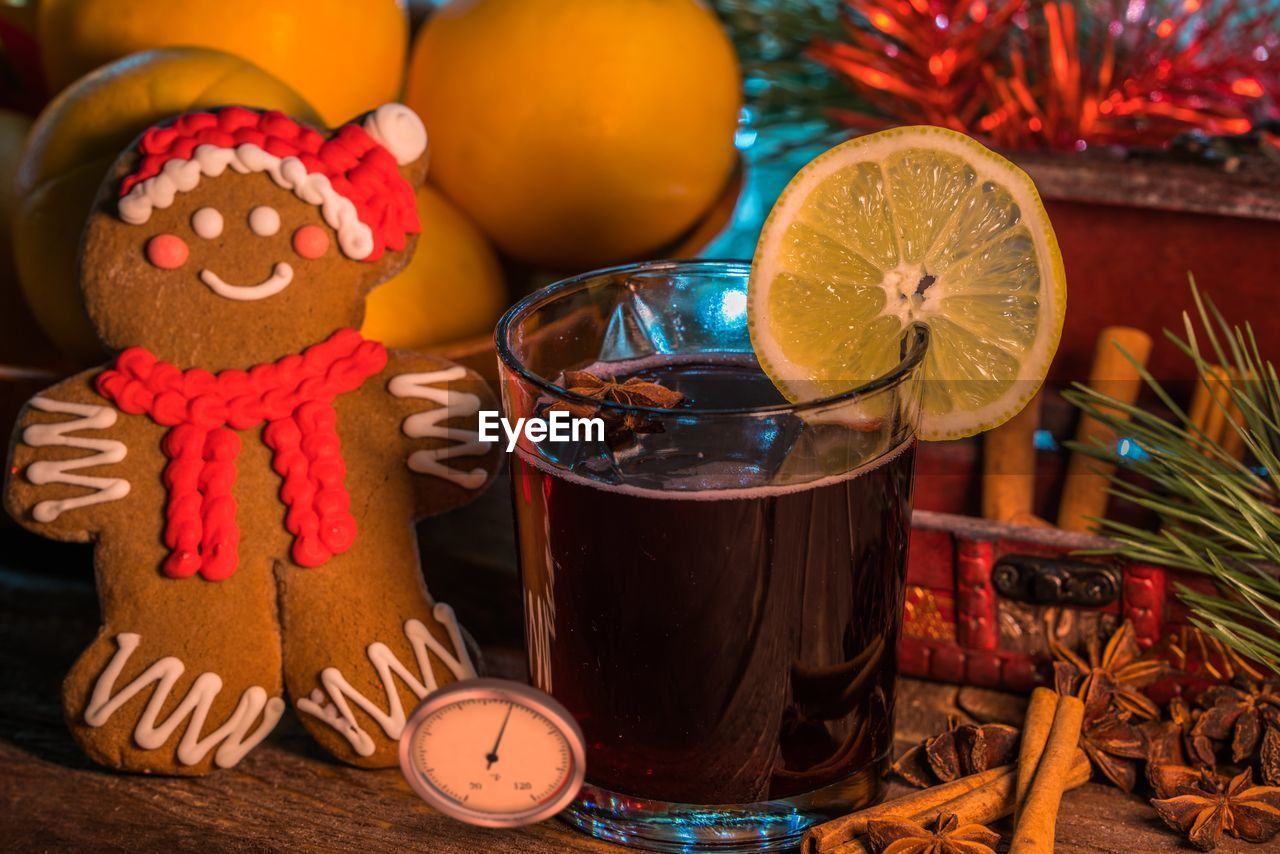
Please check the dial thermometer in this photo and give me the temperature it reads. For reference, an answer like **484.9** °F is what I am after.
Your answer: **60** °F
